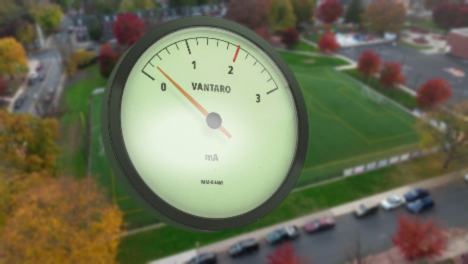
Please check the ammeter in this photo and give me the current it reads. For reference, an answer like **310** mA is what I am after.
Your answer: **0.2** mA
